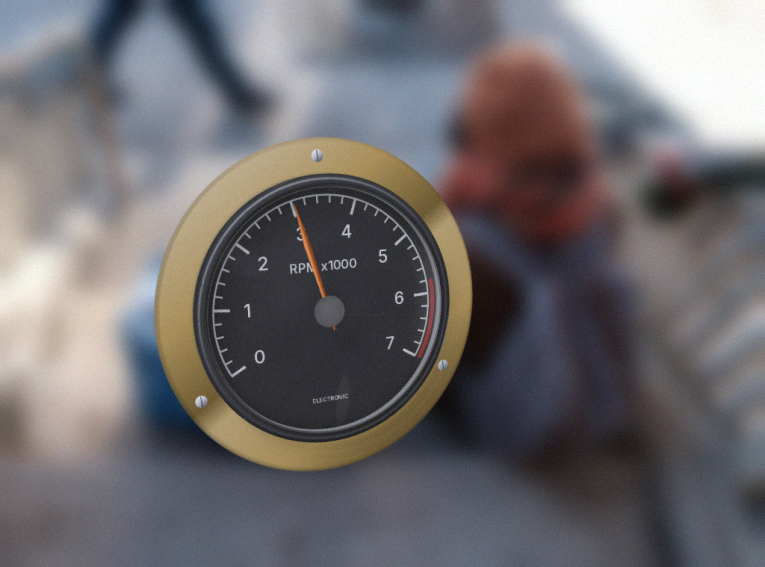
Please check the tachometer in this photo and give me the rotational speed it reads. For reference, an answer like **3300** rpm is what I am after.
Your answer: **3000** rpm
